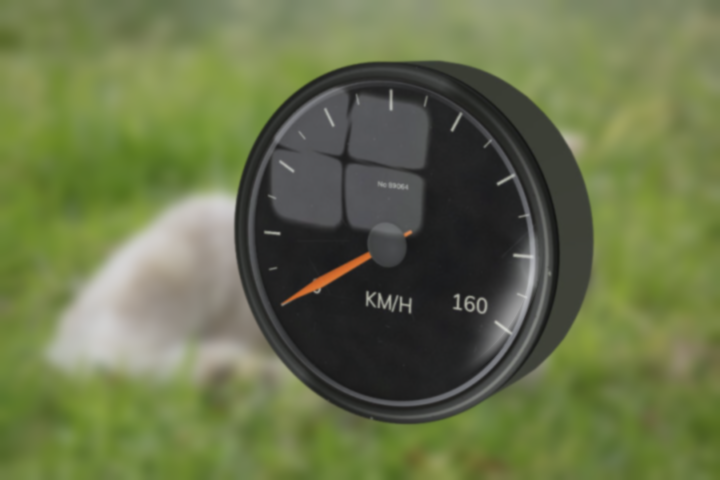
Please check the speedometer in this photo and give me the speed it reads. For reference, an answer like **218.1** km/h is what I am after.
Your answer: **0** km/h
